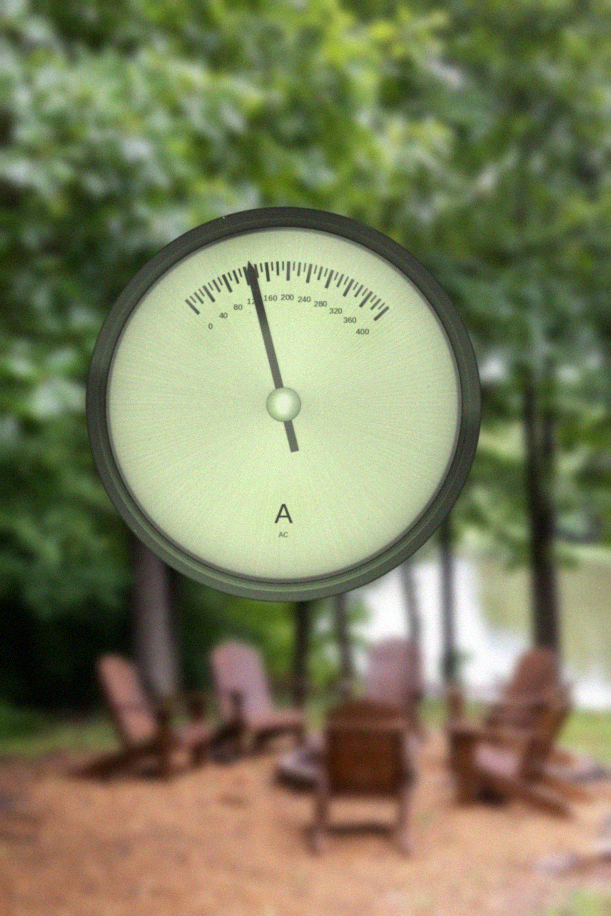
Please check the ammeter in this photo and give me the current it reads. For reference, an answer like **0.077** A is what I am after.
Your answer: **130** A
